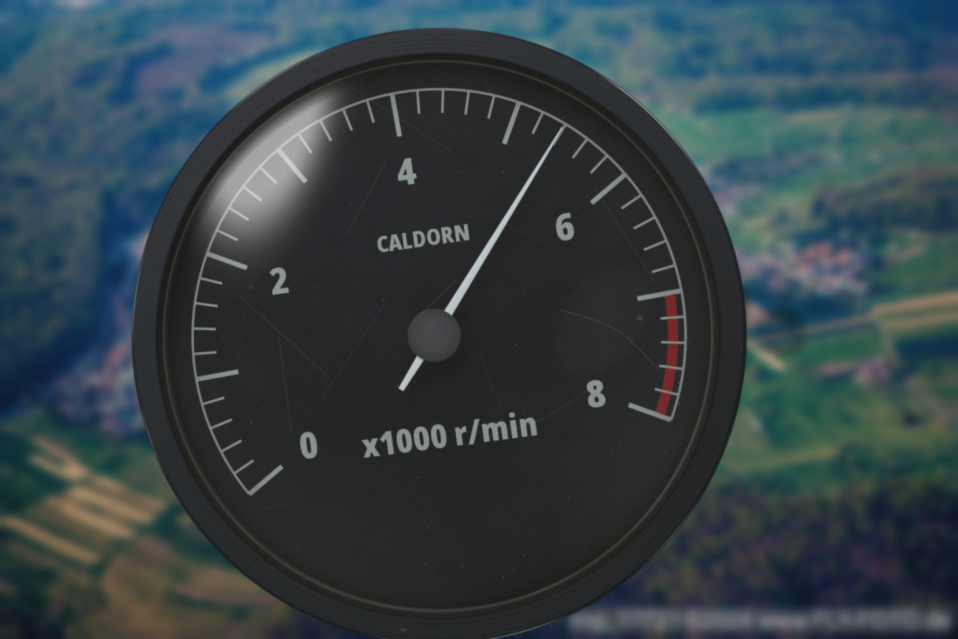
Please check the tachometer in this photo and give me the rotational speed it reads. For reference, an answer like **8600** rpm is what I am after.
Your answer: **5400** rpm
